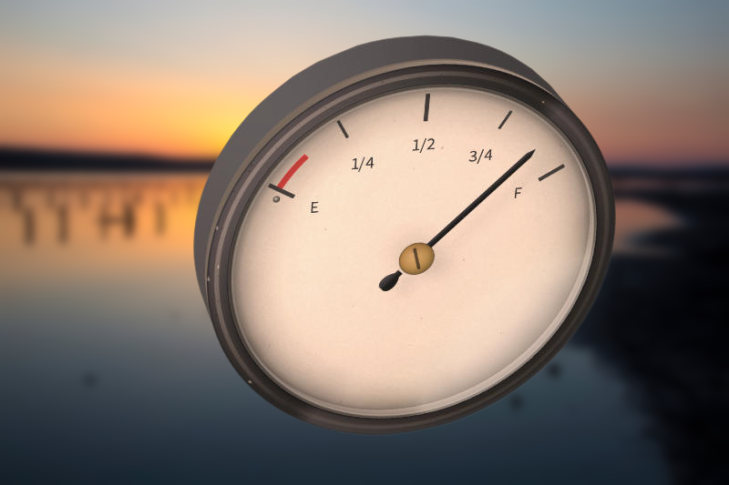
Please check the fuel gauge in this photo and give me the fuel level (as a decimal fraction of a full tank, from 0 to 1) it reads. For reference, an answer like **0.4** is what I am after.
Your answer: **0.875**
